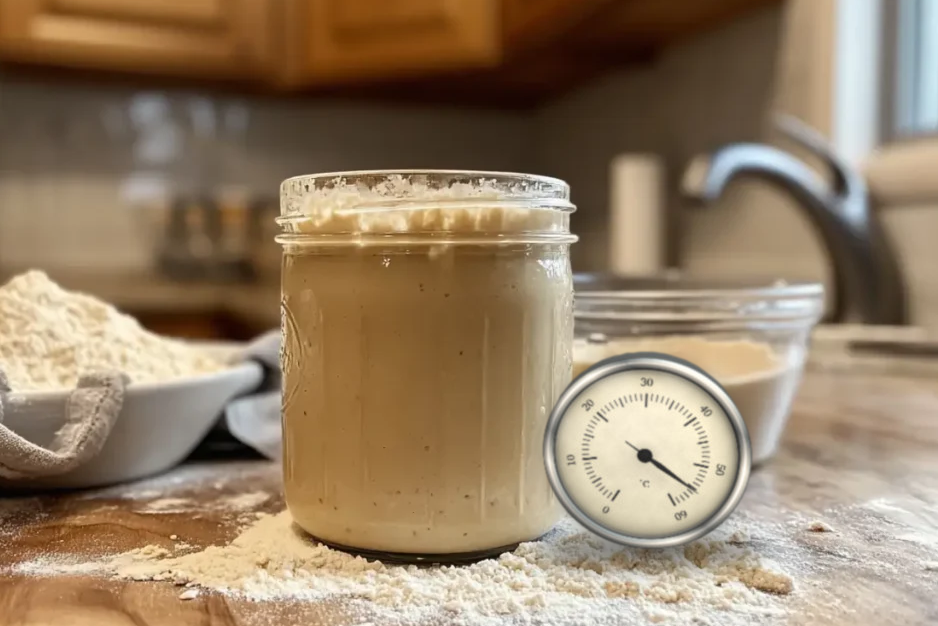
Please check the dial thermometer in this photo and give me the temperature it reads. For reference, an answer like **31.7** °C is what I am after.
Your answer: **55** °C
